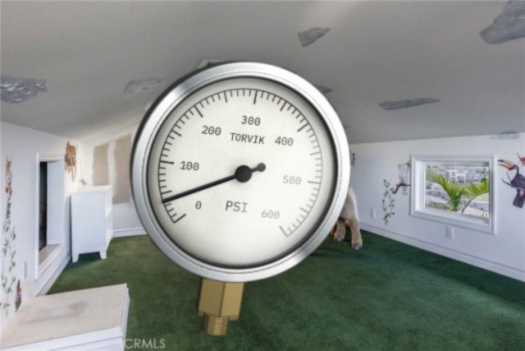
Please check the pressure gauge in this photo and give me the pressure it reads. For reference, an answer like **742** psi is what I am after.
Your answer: **40** psi
